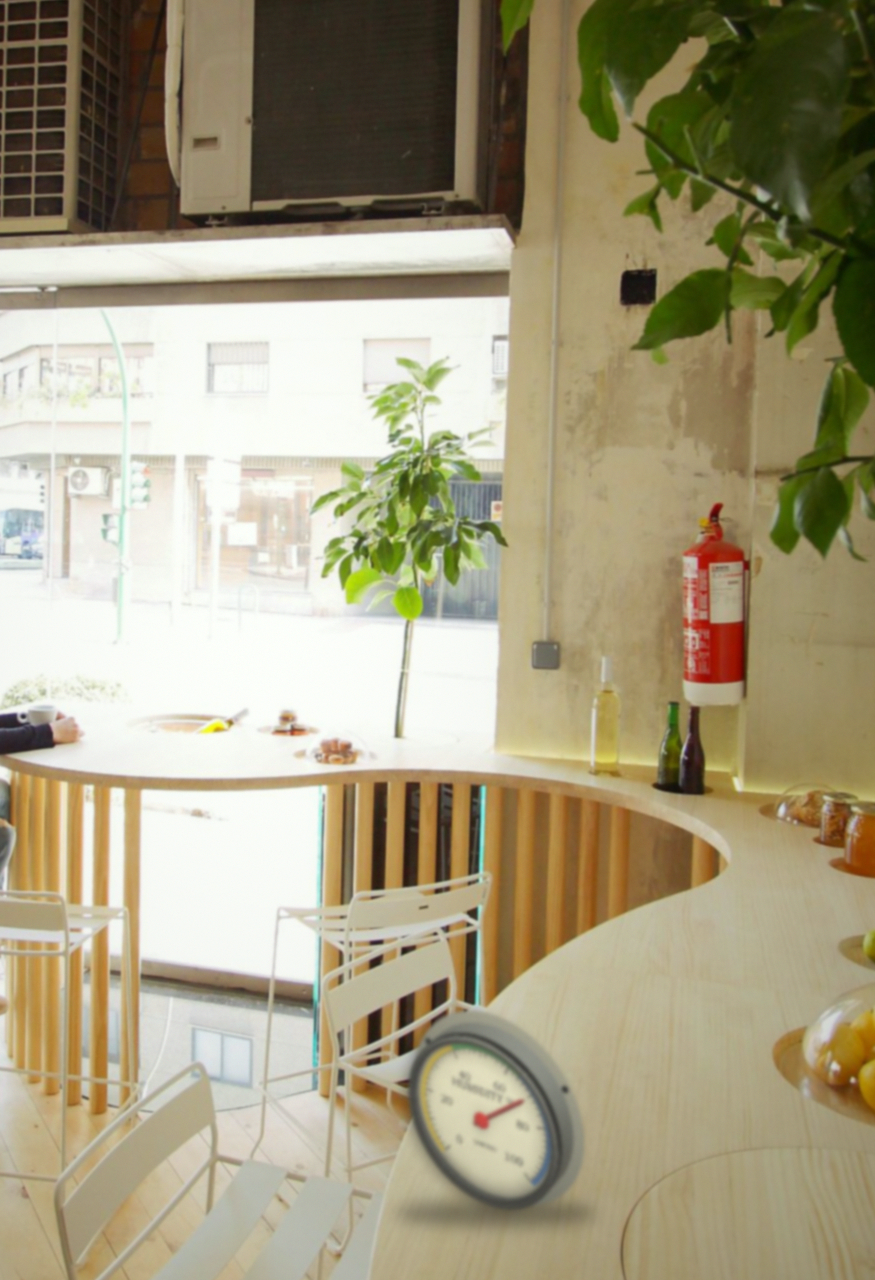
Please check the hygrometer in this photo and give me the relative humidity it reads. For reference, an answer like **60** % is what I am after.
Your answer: **70** %
